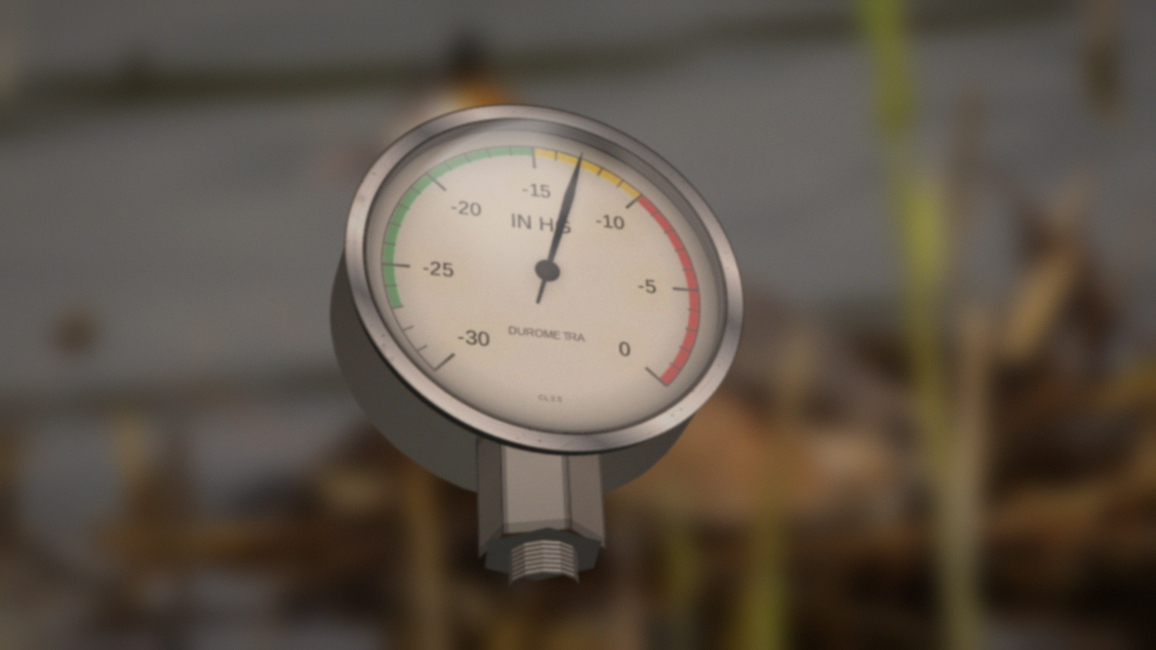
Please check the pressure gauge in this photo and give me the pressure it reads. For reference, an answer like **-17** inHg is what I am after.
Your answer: **-13** inHg
